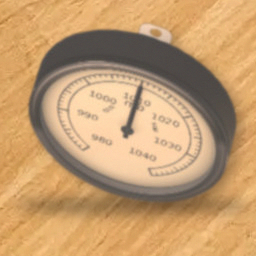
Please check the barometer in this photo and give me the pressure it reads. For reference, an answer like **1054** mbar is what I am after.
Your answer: **1010** mbar
